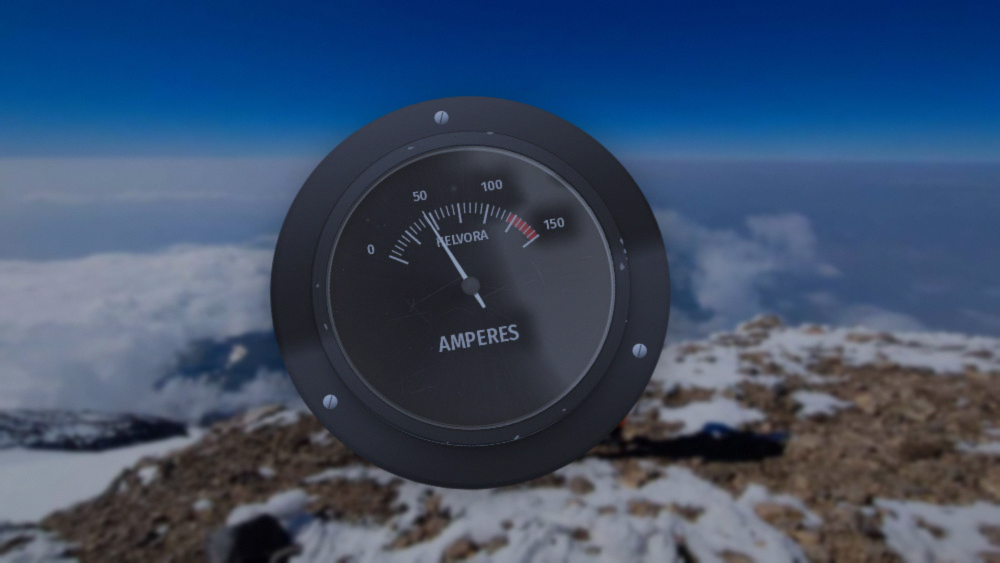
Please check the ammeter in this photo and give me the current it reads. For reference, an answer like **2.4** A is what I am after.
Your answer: **45** A
